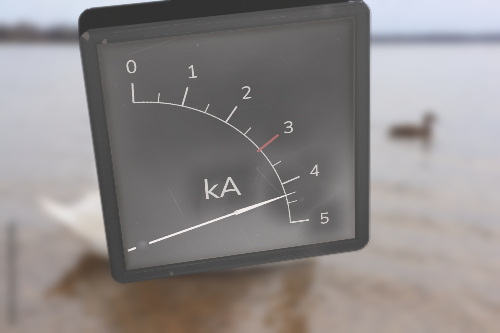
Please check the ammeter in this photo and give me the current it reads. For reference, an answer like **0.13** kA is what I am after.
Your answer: **4.25** kA
